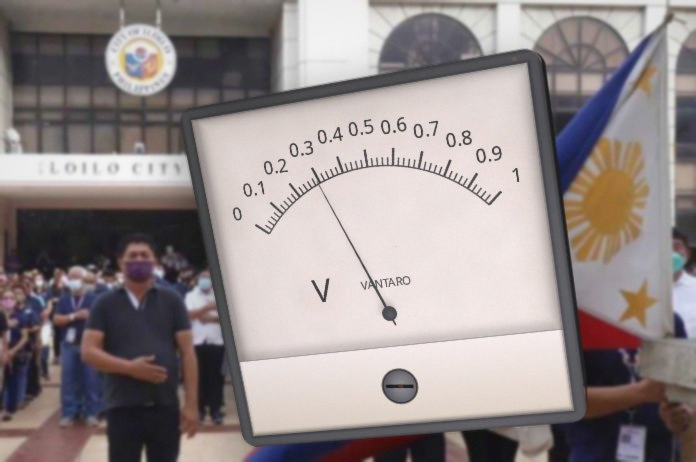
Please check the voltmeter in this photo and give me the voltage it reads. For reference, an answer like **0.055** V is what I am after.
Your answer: **0.3** V
